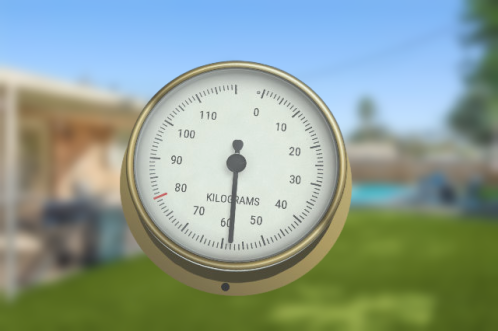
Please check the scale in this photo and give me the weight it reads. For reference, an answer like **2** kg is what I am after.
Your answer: **58** kg
